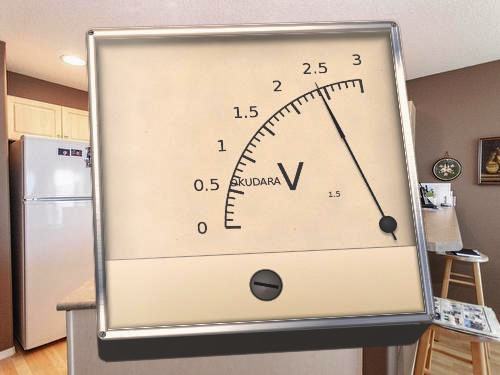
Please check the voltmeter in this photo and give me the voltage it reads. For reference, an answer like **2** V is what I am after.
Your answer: **2.4** V
